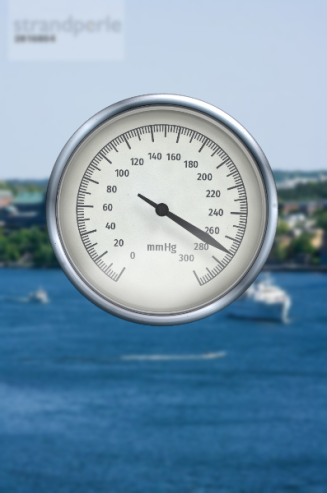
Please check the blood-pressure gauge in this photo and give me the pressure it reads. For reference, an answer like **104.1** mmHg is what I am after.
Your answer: **270** mmHg
